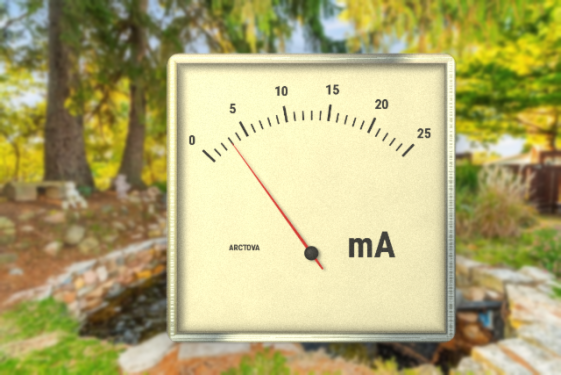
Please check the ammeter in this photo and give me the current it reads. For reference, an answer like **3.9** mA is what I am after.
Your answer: **3** mA
